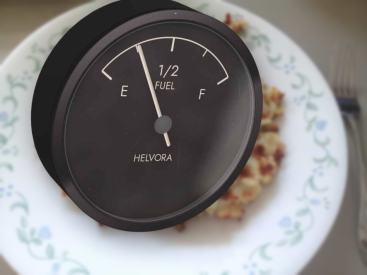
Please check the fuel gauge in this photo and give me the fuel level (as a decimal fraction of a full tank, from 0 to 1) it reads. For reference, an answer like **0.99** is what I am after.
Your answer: **0.25**
